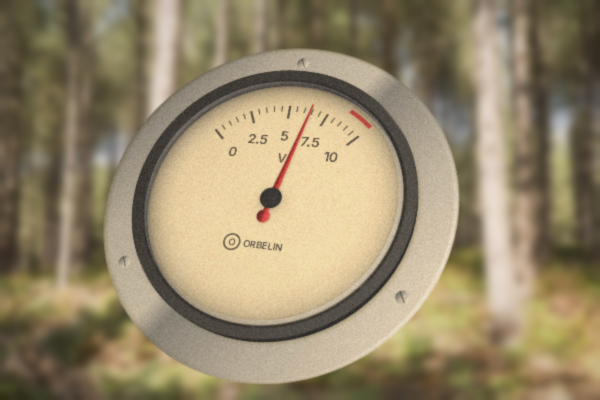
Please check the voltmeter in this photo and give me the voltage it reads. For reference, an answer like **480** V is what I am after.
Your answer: **6.5** V
